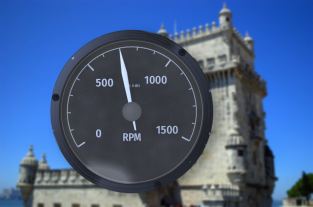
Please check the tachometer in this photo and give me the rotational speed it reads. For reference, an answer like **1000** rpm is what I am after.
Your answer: **700** rpm
